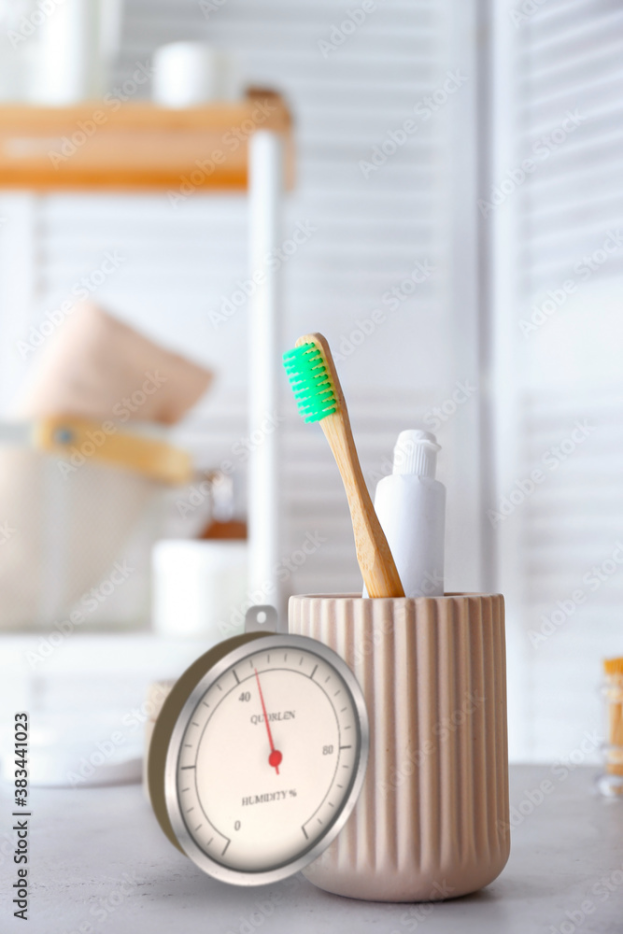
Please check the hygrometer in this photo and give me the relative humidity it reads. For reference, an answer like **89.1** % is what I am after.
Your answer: **44** %
